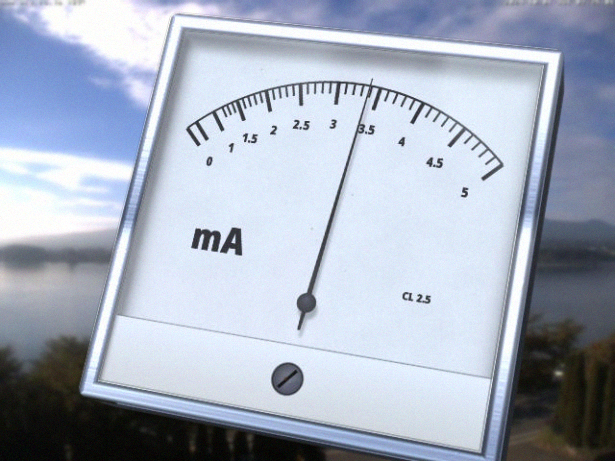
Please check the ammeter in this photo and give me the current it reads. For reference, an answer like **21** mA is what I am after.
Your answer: **3.4** mA
